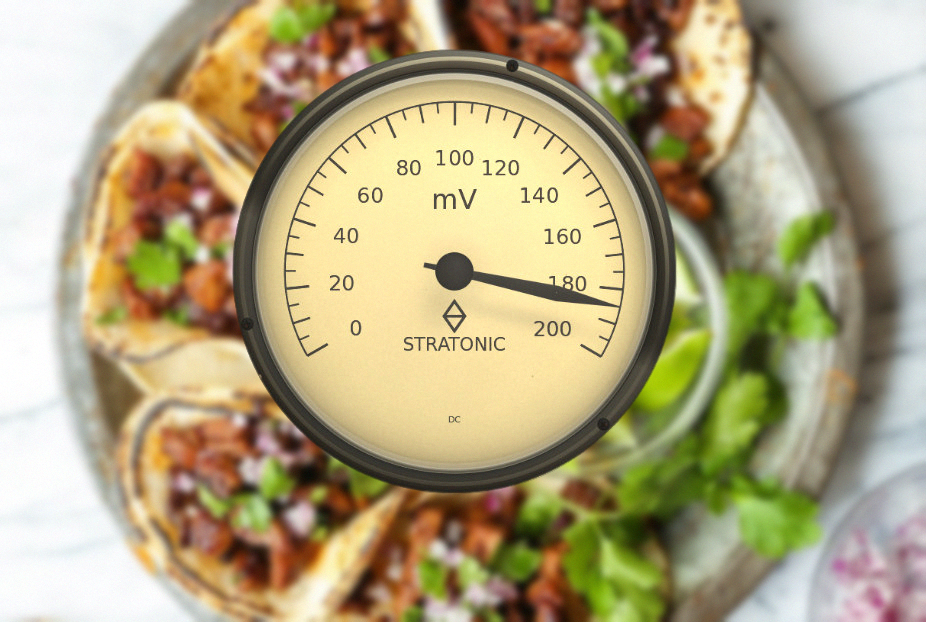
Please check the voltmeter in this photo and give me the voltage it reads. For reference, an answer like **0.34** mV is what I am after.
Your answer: **185** mV
